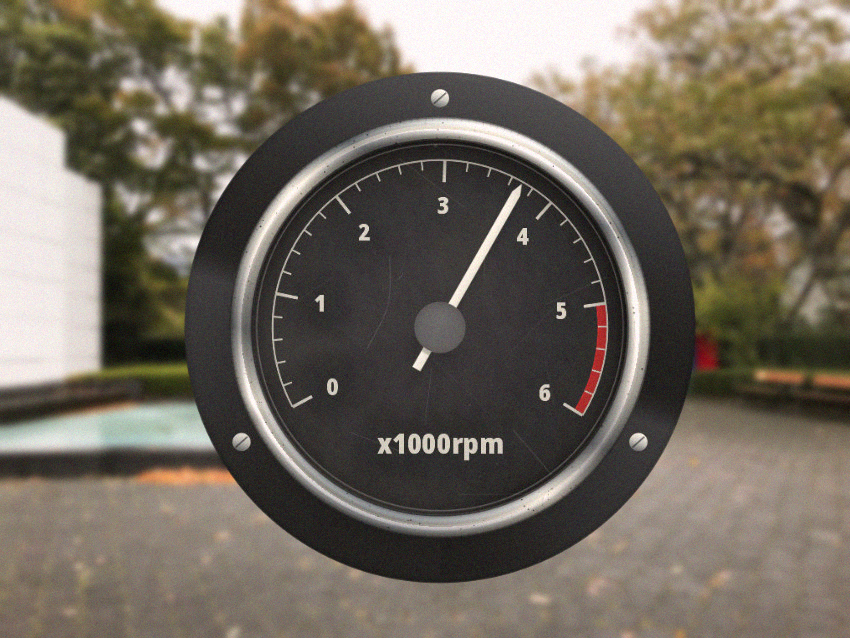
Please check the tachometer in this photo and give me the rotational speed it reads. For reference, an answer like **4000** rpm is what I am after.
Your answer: **3700** rpm
